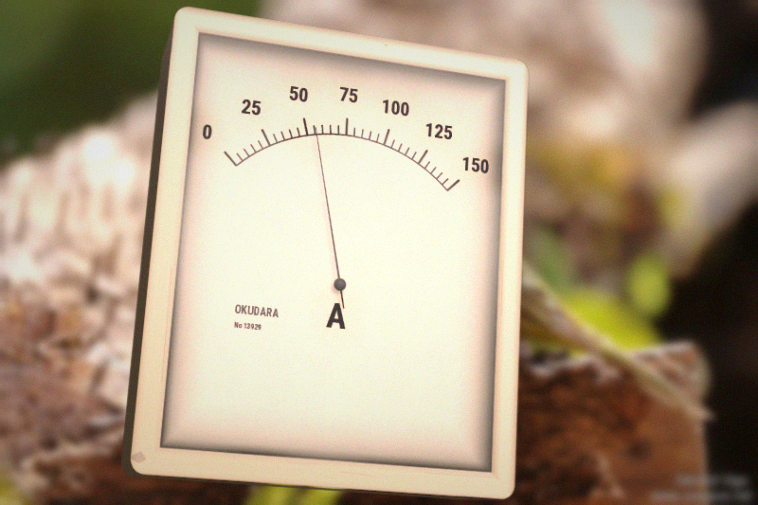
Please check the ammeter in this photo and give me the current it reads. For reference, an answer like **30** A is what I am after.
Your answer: **55** A
